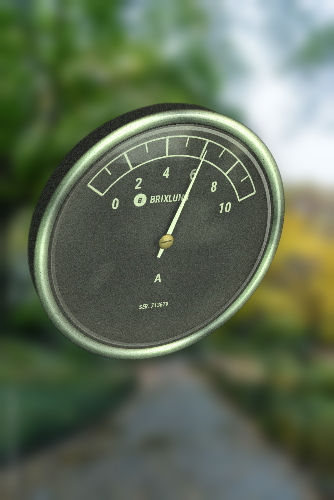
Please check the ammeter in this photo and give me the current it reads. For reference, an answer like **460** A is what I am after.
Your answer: **6** A
